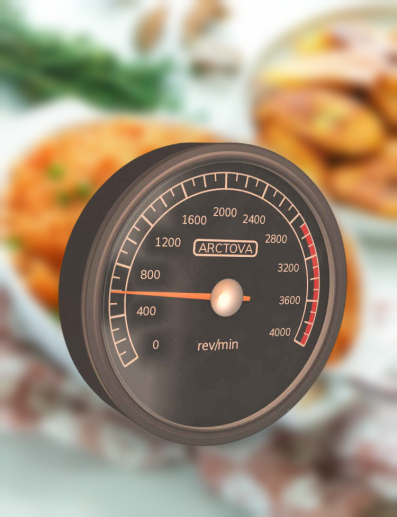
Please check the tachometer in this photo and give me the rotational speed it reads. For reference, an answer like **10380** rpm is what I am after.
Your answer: **600** rpm
